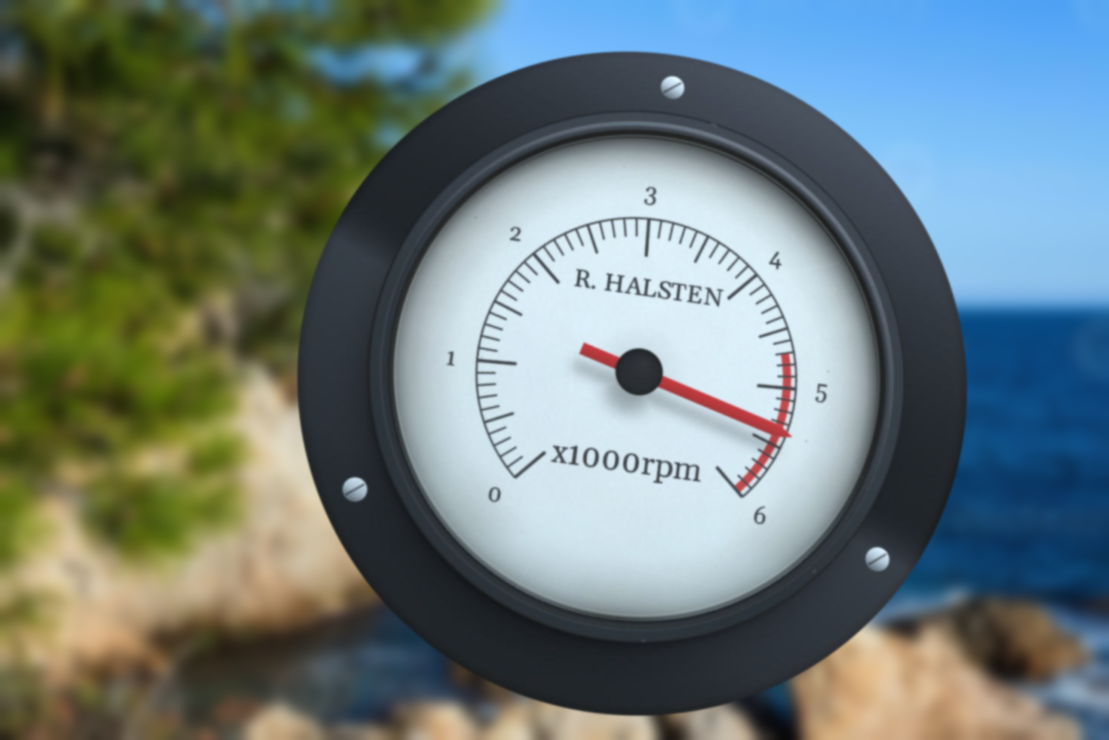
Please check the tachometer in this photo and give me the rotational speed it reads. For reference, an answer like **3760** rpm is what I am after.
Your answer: **5400** rpm
